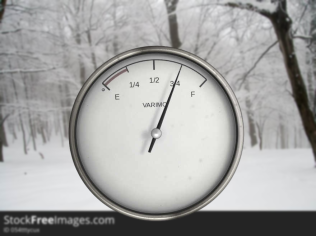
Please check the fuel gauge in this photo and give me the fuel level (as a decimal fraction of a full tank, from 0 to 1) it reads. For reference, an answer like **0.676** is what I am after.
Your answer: **0.75**
